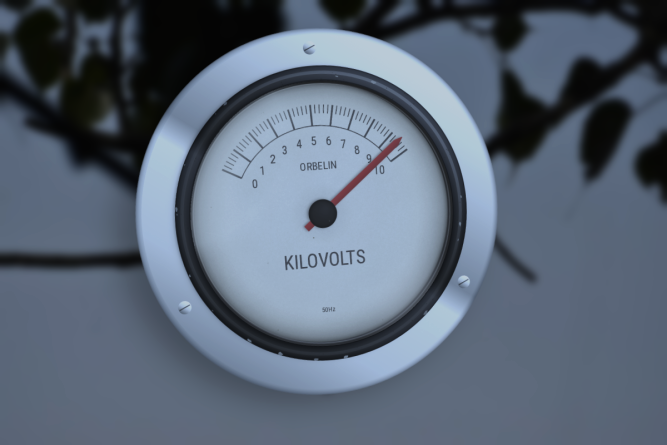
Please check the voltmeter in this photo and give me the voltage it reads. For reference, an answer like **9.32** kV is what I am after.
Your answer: **9.4** kV
